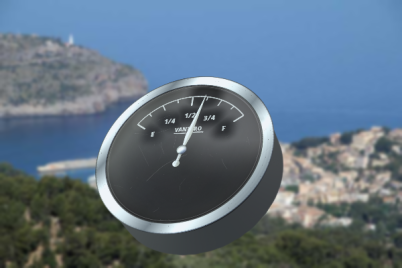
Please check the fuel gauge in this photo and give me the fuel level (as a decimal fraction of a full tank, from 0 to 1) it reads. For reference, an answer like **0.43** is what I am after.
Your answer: **0.625**
